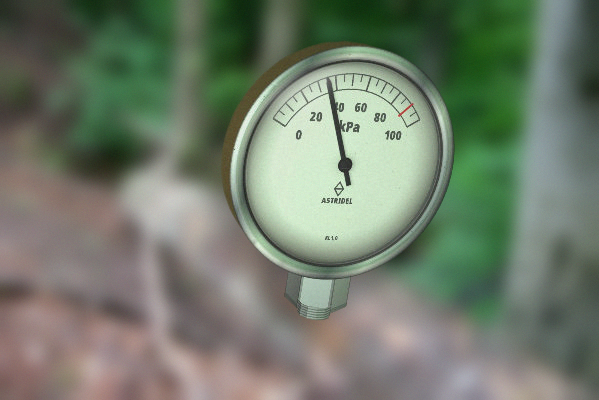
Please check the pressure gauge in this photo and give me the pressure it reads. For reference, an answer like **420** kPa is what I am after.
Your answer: **35** kPa
